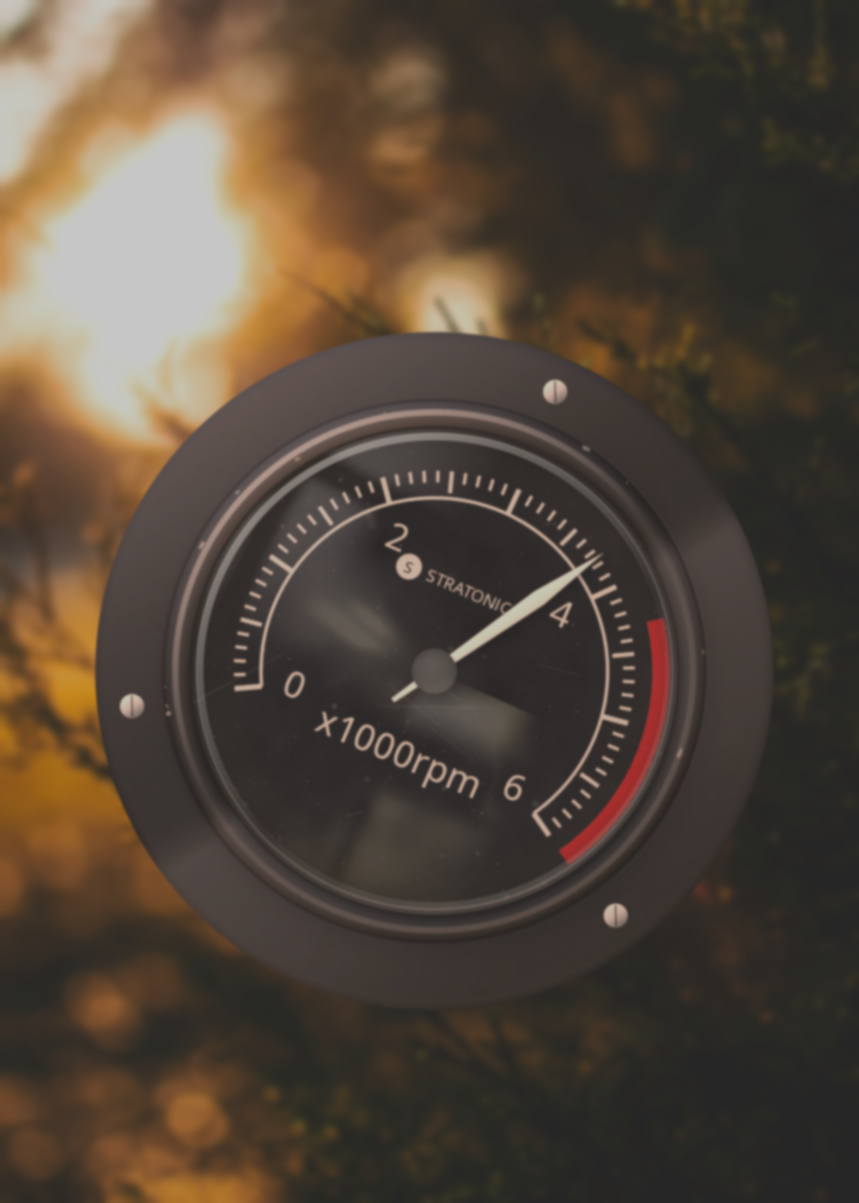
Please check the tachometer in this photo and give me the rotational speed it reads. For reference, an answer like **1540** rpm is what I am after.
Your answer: **3750** rpm
